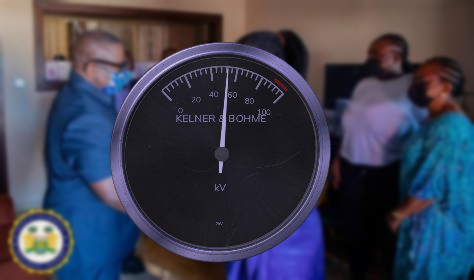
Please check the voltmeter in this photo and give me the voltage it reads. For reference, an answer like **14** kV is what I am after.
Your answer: **52** kV
